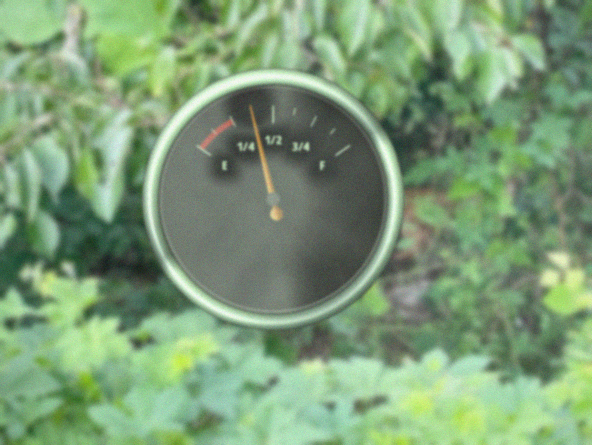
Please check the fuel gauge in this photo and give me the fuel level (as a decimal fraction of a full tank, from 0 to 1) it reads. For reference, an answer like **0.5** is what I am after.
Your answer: **0.375**
